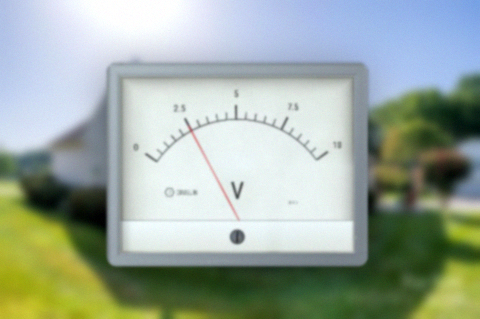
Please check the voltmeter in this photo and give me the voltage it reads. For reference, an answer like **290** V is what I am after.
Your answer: **2.5** V
